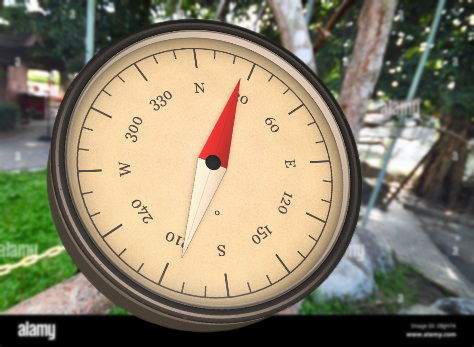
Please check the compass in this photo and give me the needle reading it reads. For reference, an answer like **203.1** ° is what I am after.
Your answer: **25** °
